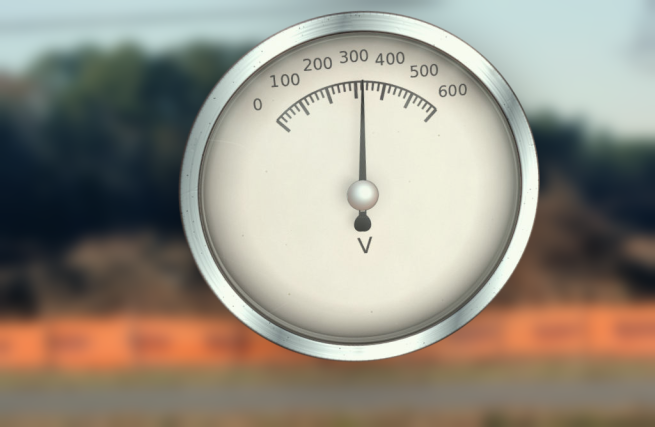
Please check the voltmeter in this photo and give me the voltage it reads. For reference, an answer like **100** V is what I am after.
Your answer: **320** V
